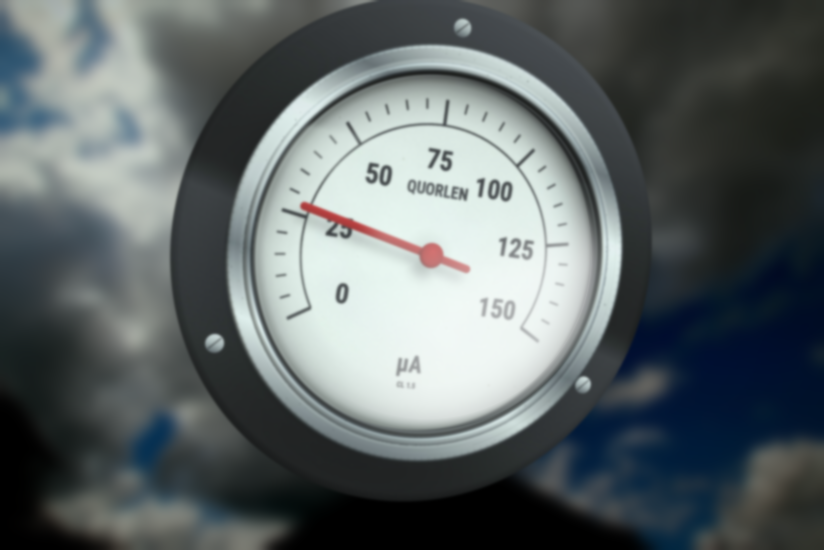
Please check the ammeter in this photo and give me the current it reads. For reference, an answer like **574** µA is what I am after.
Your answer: **27.5** µA
